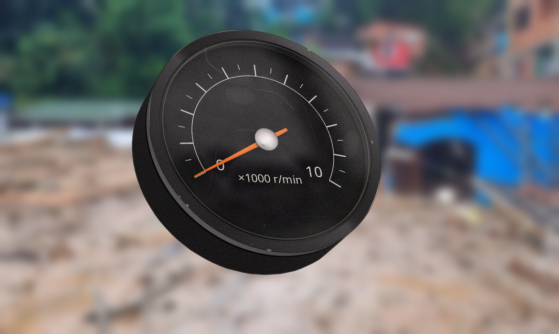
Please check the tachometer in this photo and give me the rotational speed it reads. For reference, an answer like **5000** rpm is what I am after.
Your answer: **0** rpm
